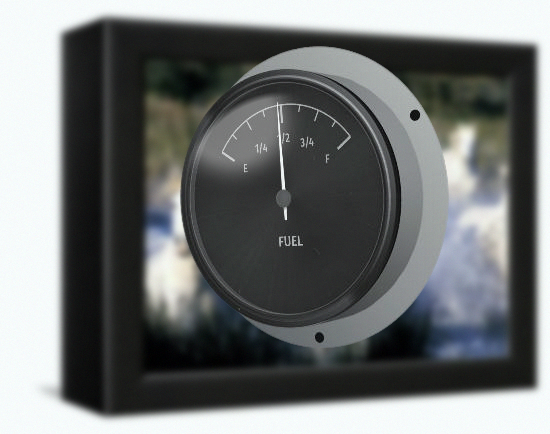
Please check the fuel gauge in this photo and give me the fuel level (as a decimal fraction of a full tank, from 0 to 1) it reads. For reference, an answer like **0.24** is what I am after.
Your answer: **0.5**
